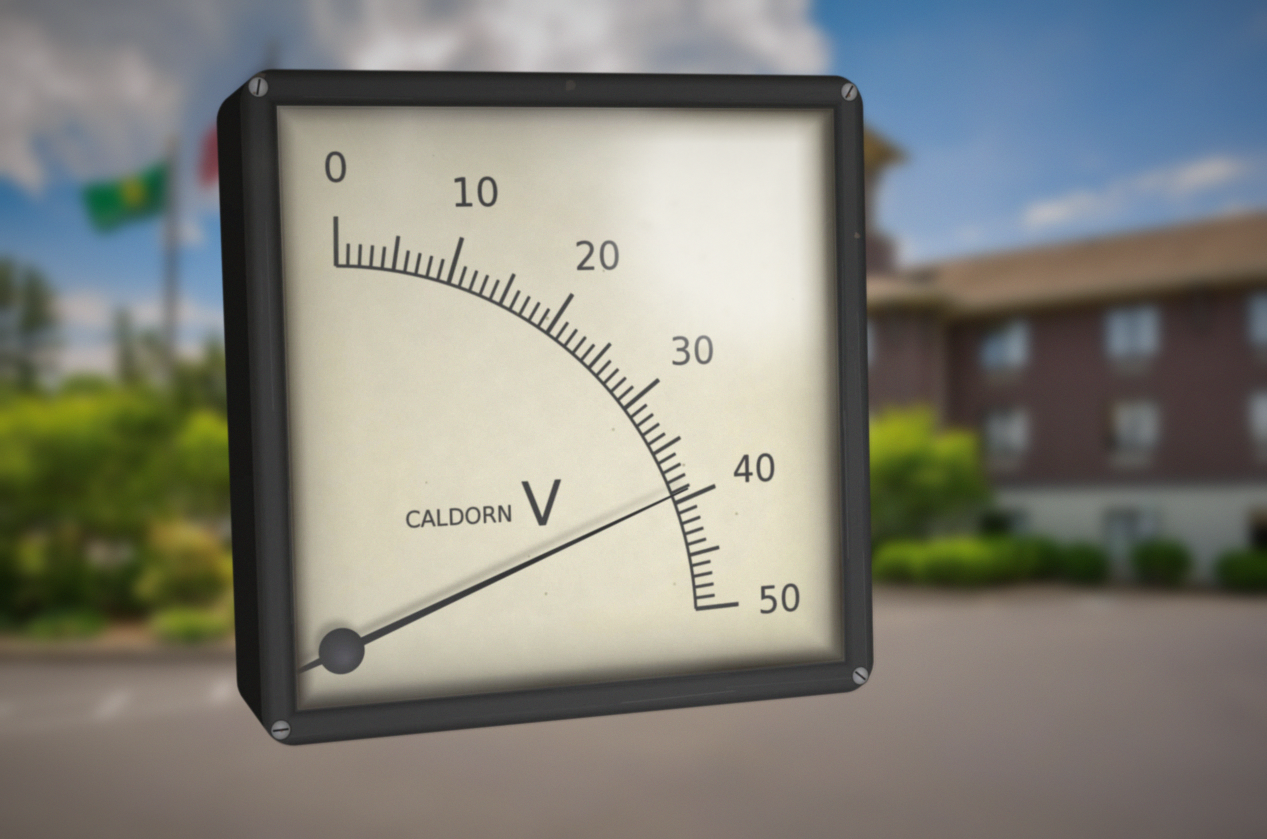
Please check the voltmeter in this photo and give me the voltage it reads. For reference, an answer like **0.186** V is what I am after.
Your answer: **39** V
